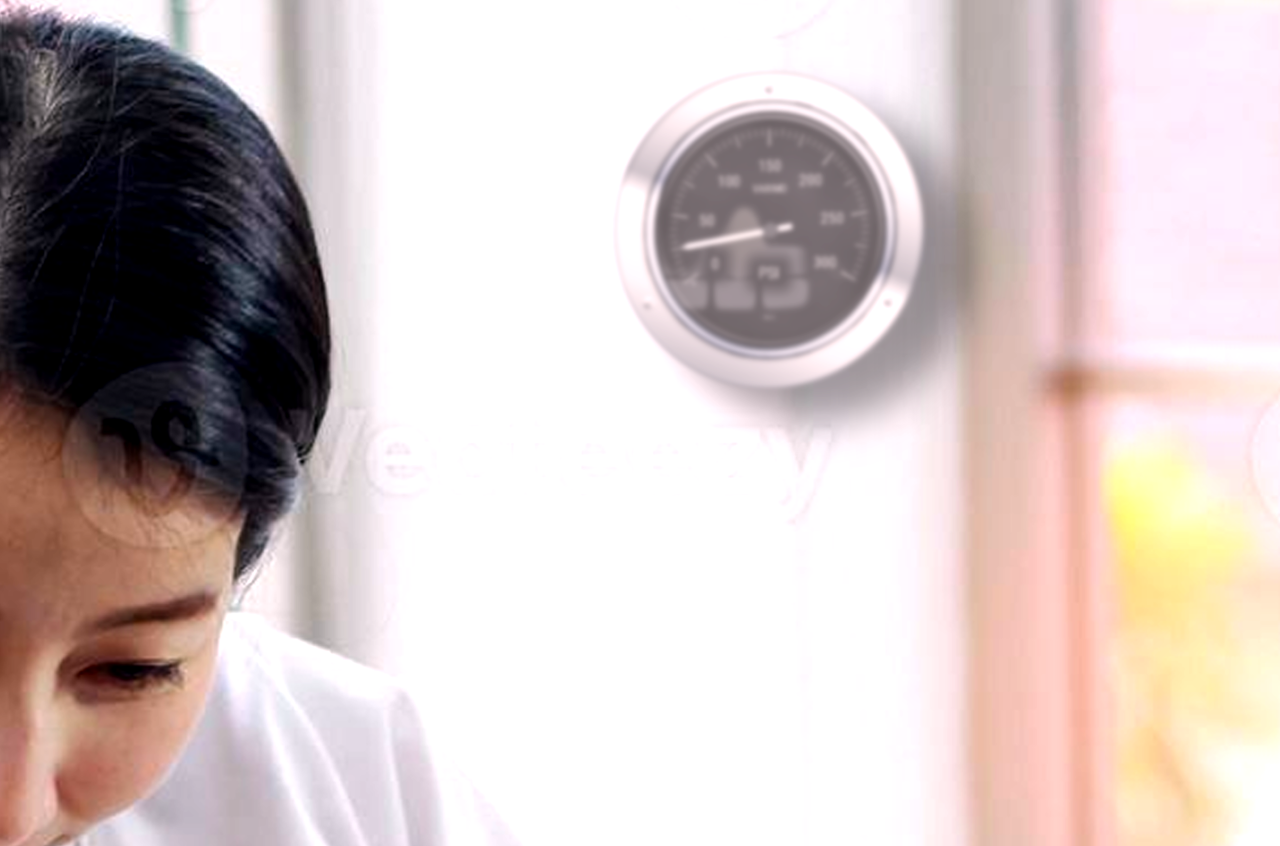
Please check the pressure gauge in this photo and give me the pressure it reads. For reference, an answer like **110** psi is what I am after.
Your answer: **25** psi
